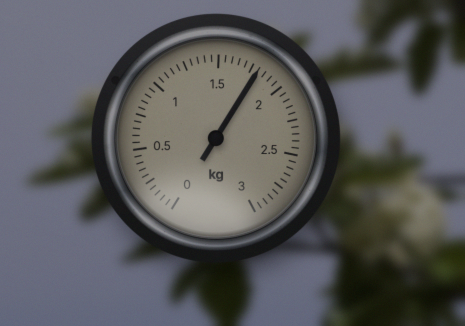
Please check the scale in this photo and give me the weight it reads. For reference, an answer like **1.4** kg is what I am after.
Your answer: **1.8** kg
